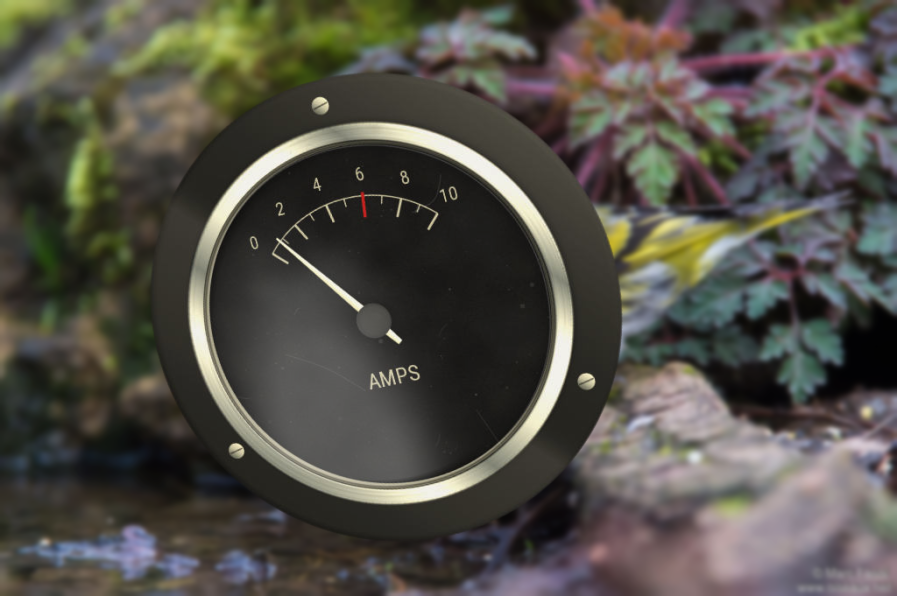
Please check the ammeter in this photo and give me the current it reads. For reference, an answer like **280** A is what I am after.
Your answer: **1** A
